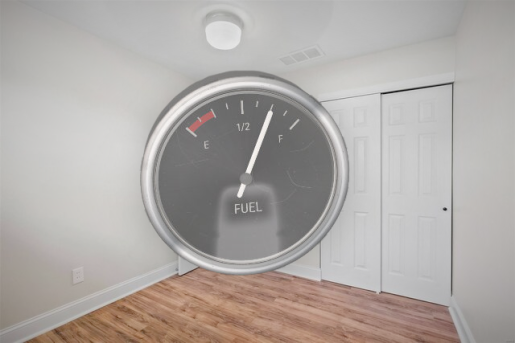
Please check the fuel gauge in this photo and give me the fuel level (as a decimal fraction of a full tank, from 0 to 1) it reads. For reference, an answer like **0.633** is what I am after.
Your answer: **0.75**
